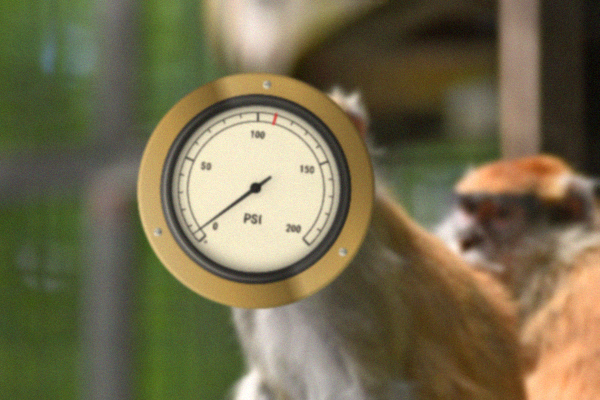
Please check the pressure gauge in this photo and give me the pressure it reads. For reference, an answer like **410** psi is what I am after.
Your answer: **5** psi
